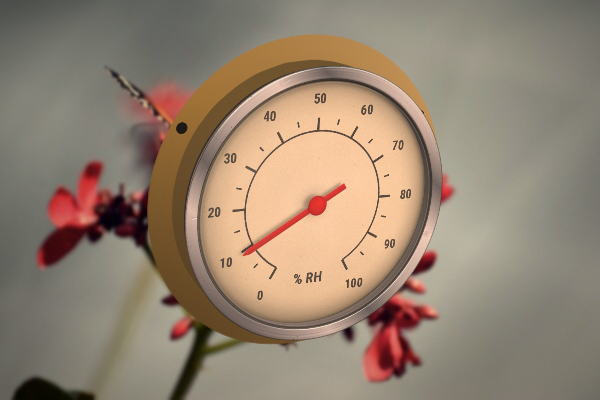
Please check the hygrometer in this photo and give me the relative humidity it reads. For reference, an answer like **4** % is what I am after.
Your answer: **10** %
